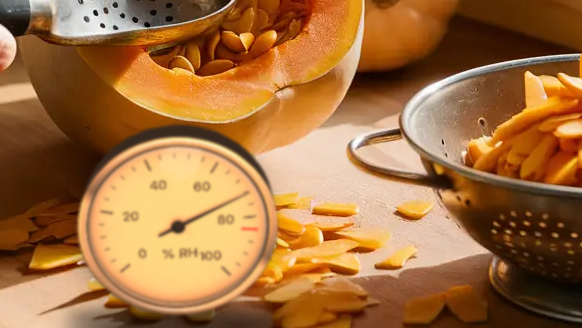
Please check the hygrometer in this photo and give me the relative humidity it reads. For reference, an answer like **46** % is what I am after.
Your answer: **72** %
